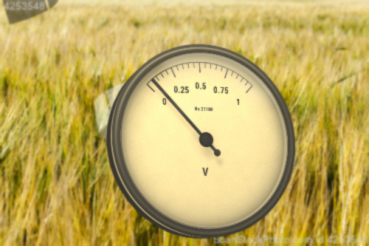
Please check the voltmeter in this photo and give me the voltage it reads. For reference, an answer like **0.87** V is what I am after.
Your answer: **0.05** V
